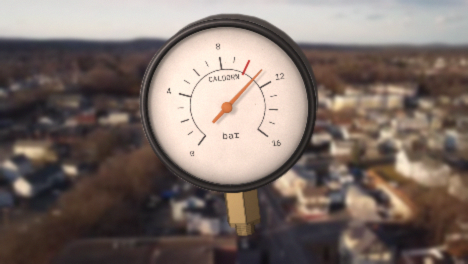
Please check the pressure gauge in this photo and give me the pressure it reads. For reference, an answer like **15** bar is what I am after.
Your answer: **11** bar
